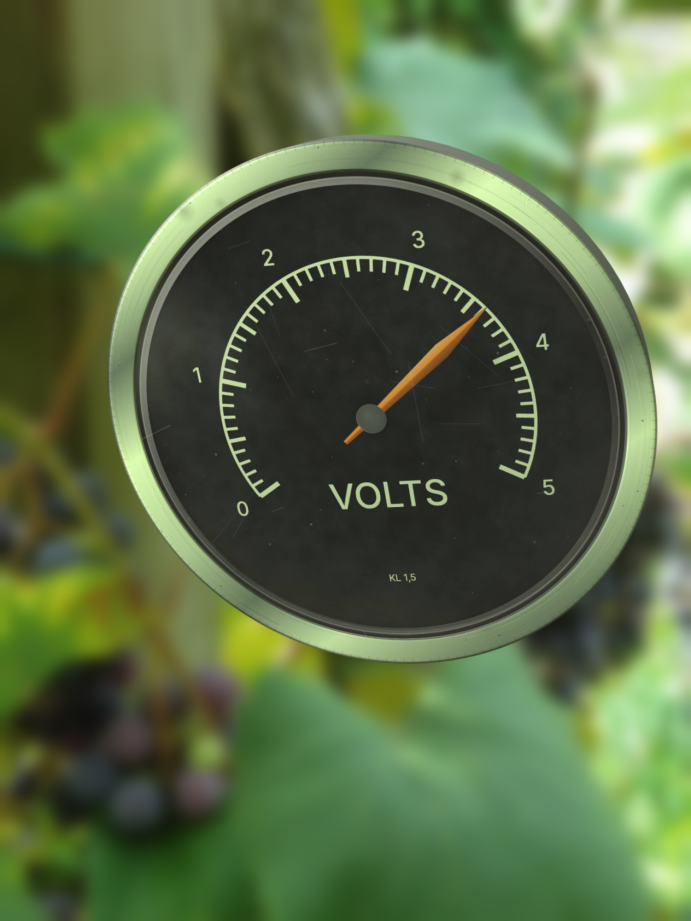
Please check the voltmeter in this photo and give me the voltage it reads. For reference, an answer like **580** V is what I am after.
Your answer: **3.6** V
